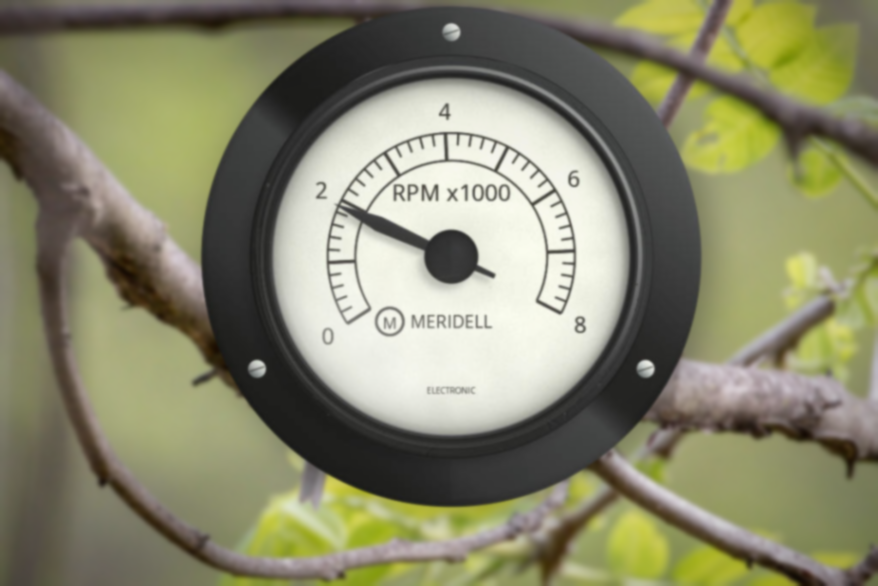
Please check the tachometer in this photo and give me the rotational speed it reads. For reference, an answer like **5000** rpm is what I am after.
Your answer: **1900** rpm
